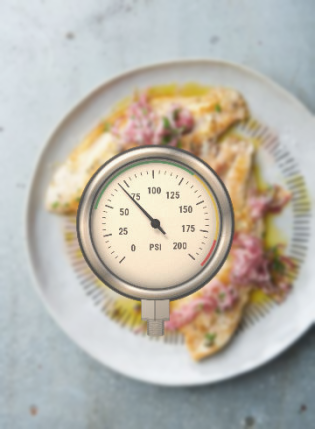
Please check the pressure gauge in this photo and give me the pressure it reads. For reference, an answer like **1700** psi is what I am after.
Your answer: **70** psi
